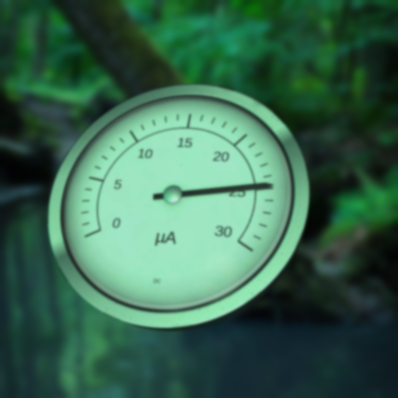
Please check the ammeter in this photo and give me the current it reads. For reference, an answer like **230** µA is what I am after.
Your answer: **25** µA
